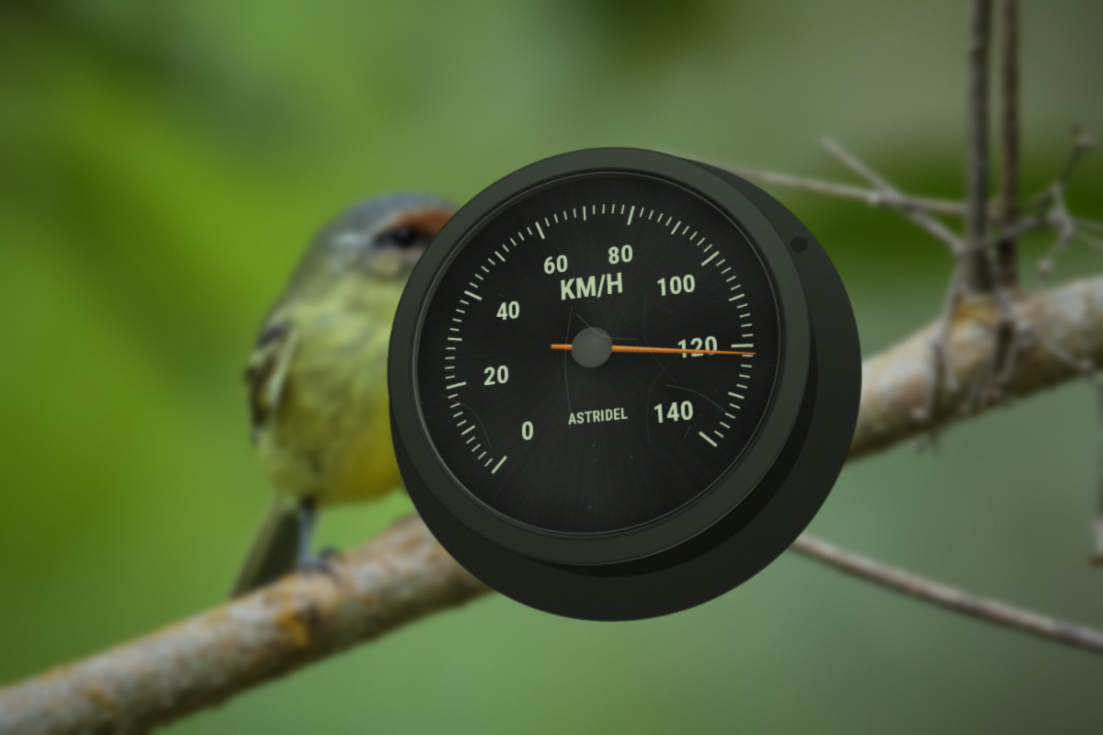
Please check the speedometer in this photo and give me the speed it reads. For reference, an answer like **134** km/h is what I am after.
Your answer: **122** km/h
